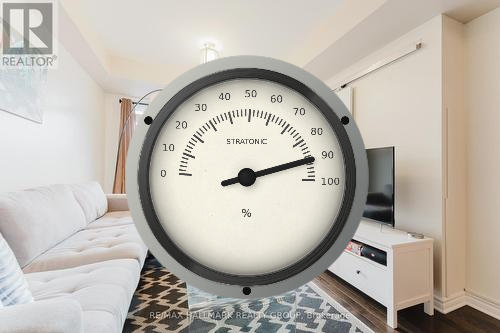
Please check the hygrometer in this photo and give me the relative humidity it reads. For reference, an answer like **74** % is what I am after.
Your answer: **90** %
